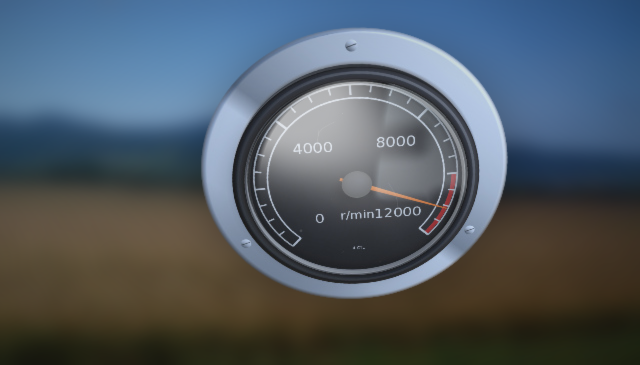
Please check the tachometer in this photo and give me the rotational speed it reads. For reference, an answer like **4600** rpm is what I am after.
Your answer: **11000** rpm
